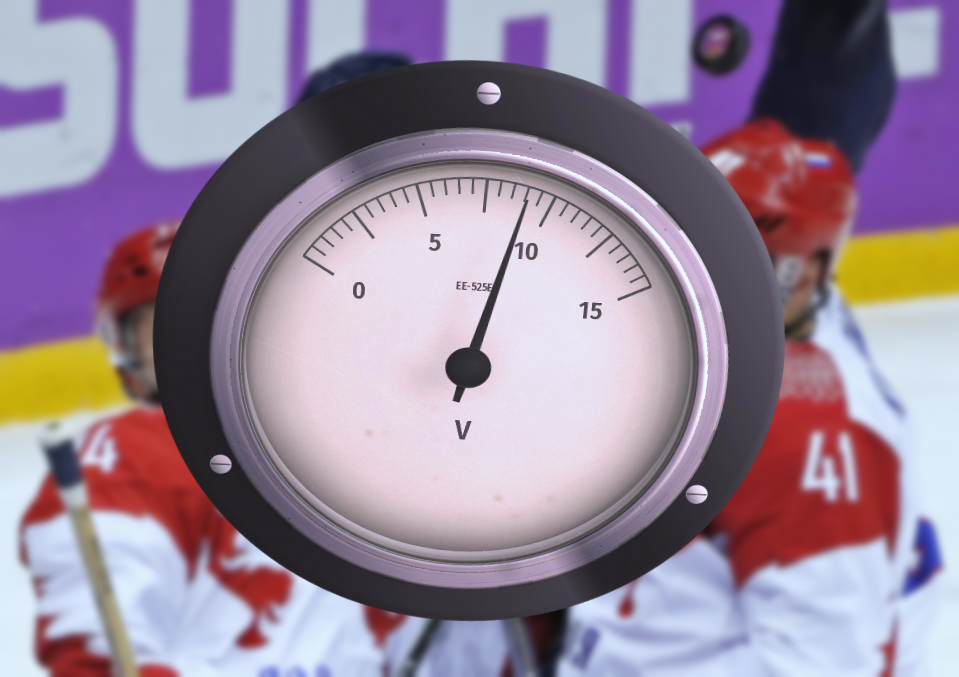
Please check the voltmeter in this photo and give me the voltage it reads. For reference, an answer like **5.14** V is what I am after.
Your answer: **9** V
